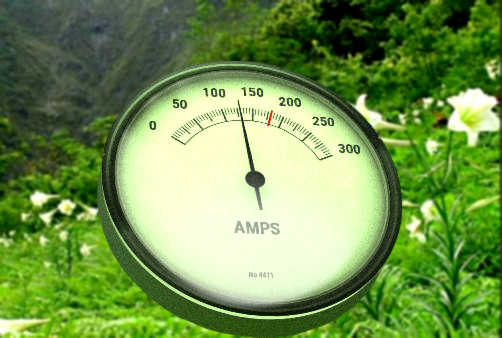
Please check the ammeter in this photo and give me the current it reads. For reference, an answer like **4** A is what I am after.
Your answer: **125** A
